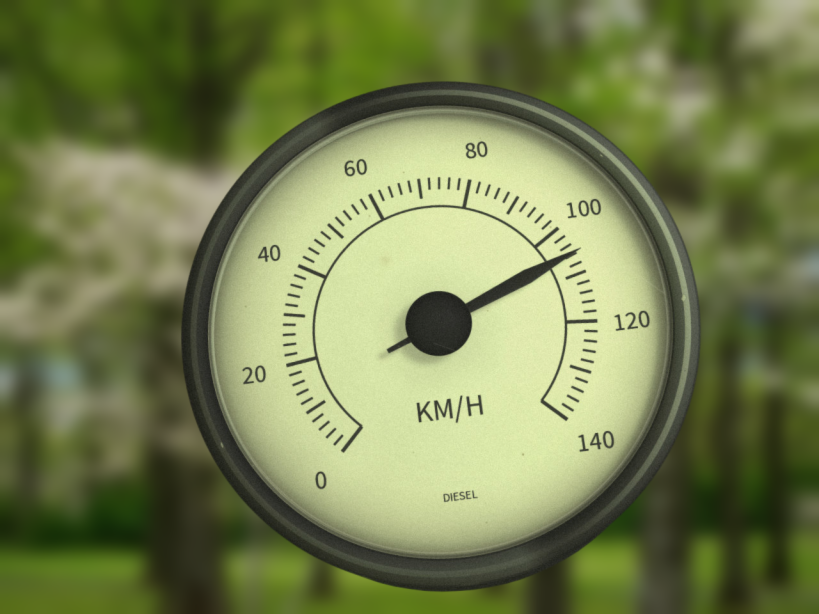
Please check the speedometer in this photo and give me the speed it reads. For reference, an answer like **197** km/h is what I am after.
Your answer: **106** km/h
